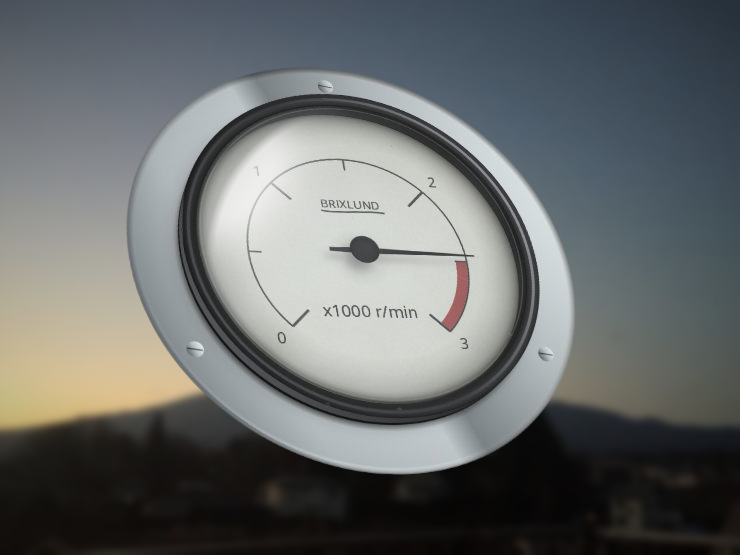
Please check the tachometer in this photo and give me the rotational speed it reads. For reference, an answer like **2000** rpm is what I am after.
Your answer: **2500** rpm
